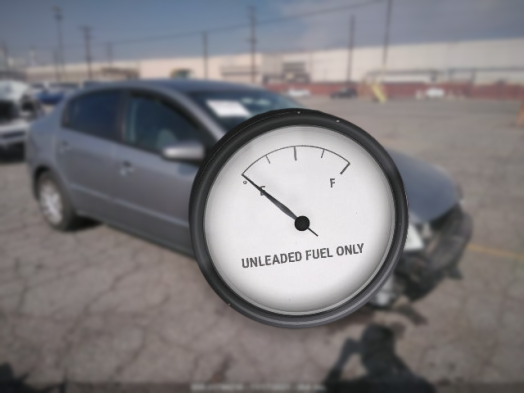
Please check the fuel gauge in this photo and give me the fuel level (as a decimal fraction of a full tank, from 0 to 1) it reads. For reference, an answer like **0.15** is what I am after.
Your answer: **0**
